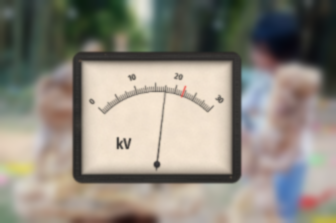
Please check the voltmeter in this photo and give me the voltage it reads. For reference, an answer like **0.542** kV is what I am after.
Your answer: **17.5** kV
